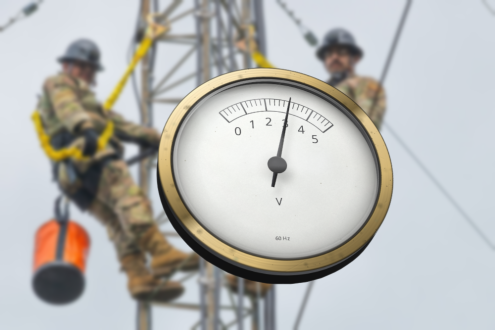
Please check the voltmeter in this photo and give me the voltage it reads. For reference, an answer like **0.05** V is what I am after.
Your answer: **3** V
